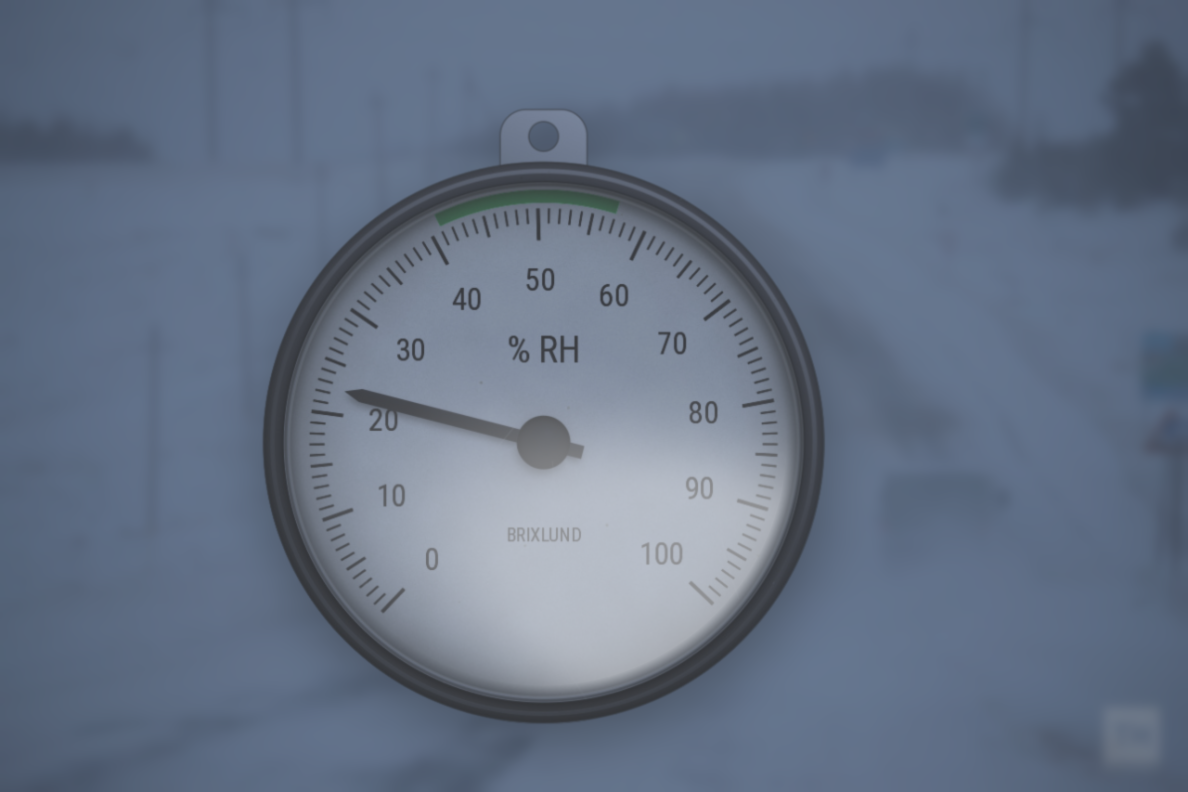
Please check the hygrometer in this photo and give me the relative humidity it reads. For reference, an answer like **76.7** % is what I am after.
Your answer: **22.5** %
